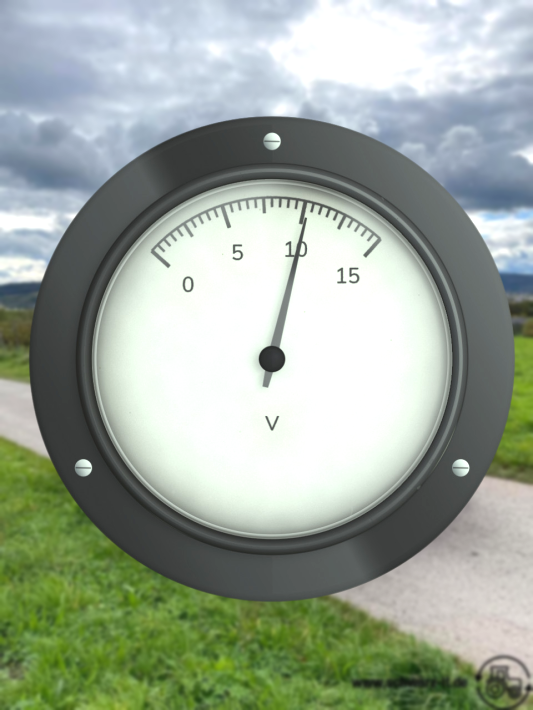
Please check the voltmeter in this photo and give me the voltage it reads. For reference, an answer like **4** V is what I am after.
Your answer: **10.25** V
